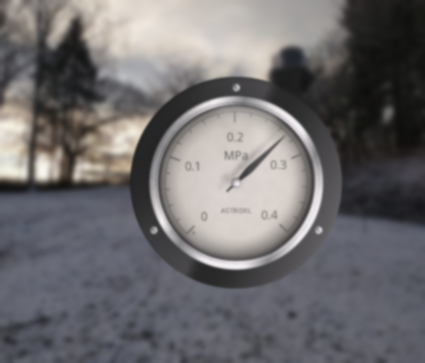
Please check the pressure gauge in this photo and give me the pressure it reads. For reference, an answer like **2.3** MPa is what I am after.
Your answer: **0.27** MPa
